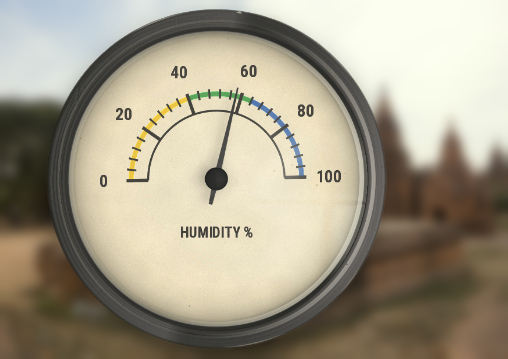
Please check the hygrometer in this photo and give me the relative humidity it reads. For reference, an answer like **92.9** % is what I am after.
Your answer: **58** %
